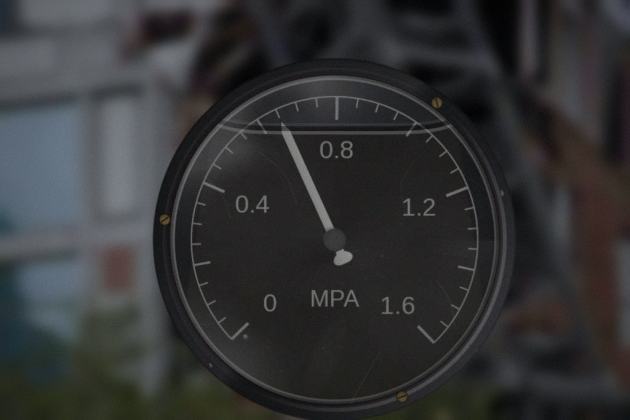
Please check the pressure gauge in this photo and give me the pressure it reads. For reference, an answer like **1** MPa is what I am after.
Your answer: **0.65** MPa
